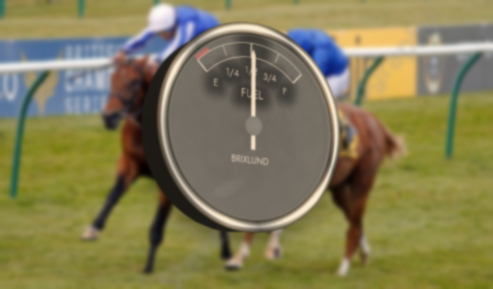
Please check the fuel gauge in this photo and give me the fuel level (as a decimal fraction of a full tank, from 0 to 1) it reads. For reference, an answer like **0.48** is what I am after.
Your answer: **0.5**
